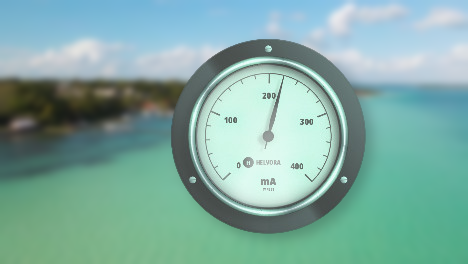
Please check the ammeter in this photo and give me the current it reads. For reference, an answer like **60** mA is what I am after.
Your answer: **220** mA
